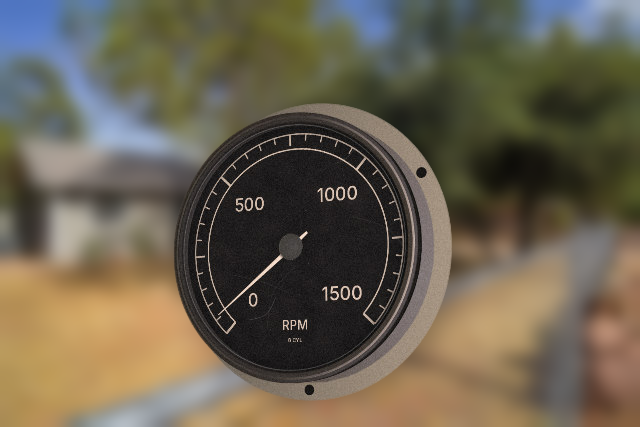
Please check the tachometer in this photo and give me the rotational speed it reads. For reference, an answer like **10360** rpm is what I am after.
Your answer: **50** rpm
